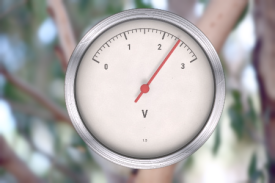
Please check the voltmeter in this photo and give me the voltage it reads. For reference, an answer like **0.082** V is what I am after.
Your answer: **2.4** V
